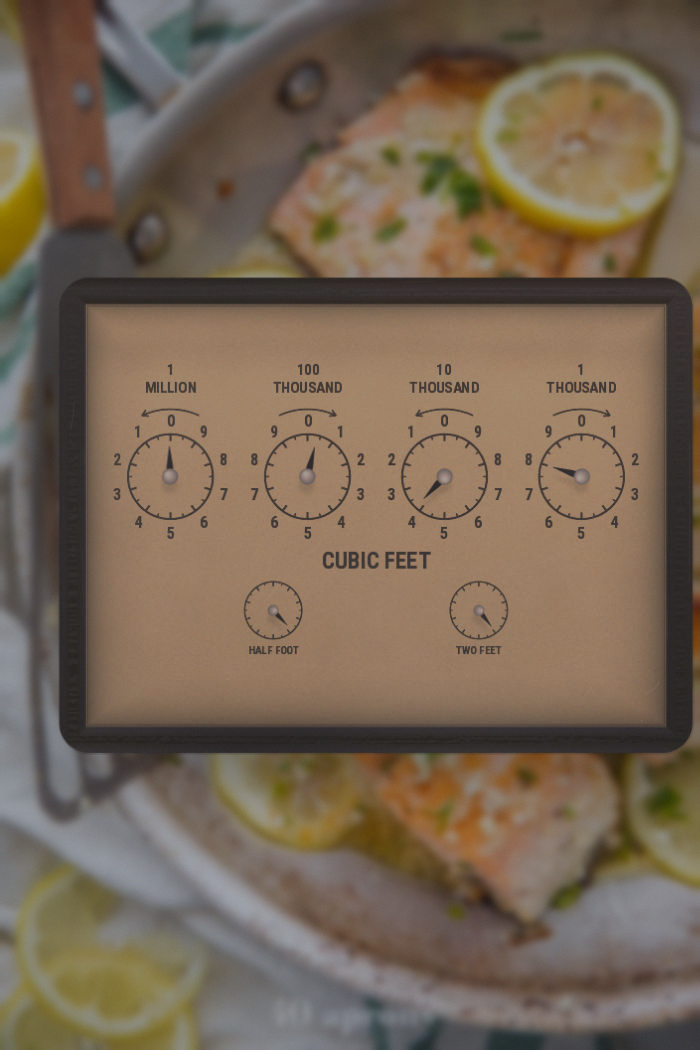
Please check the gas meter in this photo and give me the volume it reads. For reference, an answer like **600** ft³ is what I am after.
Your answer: **3800** ft³
